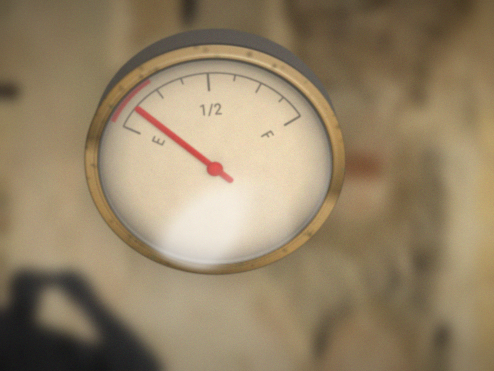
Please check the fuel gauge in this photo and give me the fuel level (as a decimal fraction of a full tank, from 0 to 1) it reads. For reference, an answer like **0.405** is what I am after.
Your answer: **0.125**
